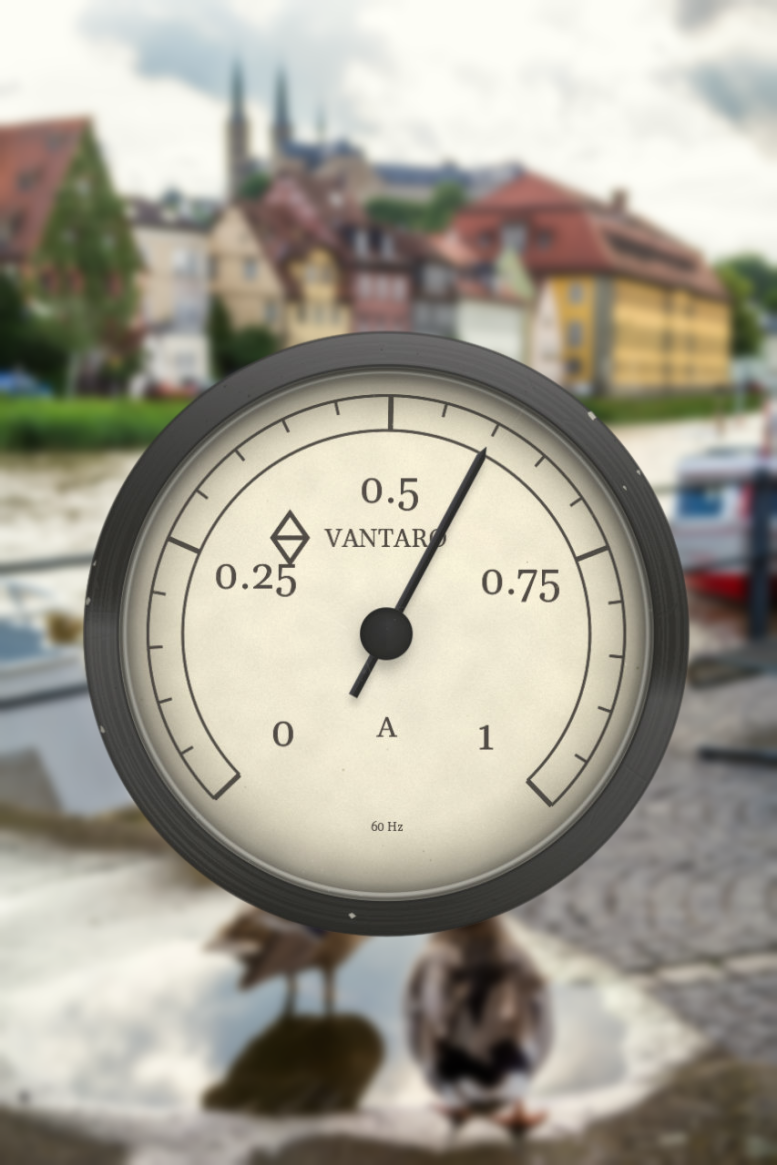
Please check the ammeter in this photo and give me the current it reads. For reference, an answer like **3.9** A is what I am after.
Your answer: **0.6** A
